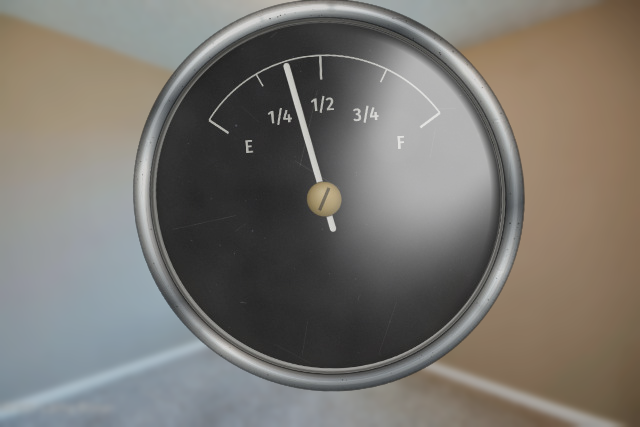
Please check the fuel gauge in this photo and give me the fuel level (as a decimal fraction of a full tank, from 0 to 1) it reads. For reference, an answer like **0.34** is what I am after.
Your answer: **0.375**
